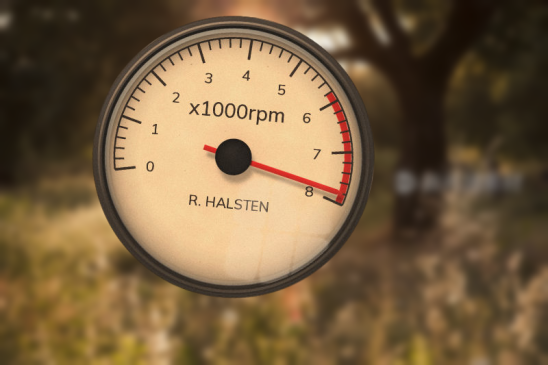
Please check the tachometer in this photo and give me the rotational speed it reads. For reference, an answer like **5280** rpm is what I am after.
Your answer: **7800** rpm
